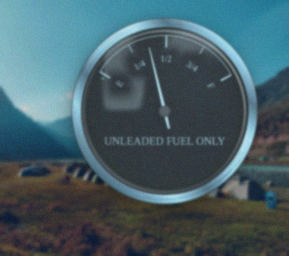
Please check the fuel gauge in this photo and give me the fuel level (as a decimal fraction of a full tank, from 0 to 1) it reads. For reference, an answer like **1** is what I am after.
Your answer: **0.375**
